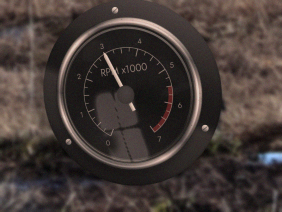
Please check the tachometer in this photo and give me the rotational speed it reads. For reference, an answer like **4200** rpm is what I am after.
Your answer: **3000** rpm
